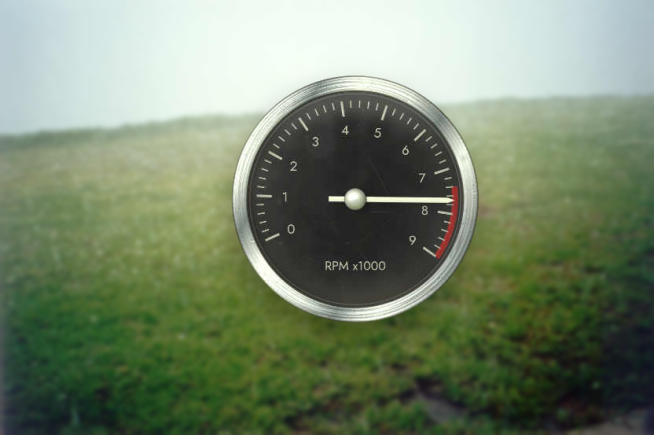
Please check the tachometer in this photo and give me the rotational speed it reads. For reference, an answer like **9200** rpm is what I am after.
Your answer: **7700** rpm
